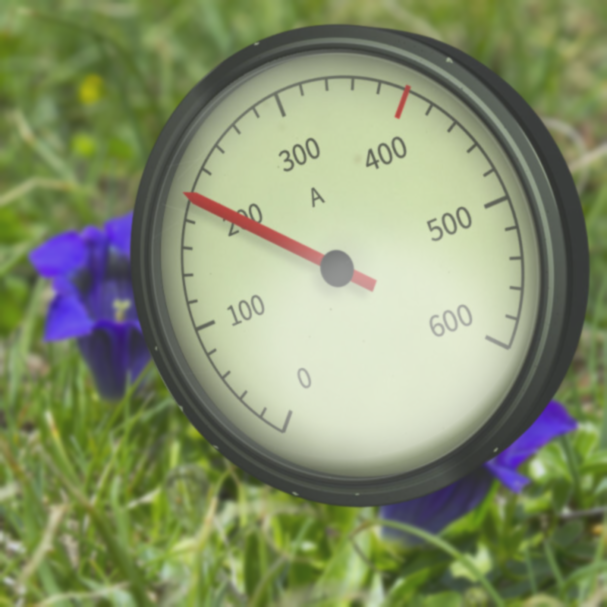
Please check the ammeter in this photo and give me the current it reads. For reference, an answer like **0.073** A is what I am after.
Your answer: **200** A
